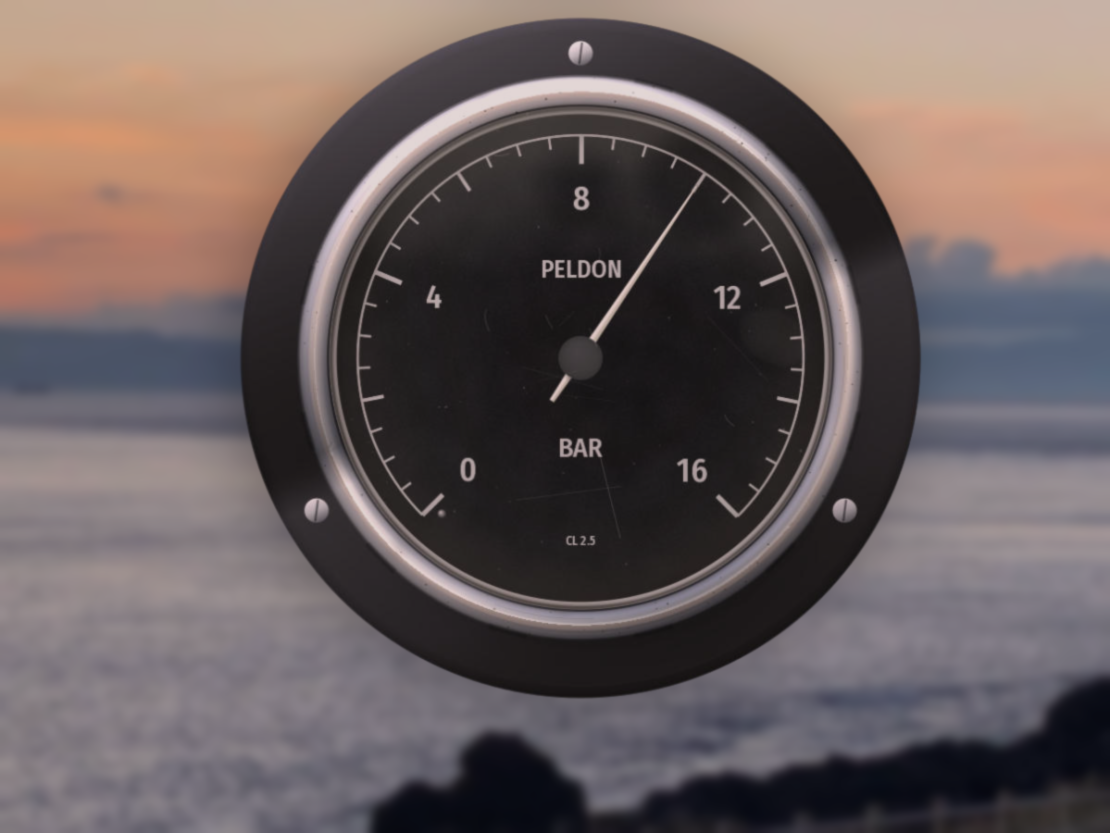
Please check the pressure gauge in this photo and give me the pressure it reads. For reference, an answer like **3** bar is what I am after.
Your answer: **10** bar
